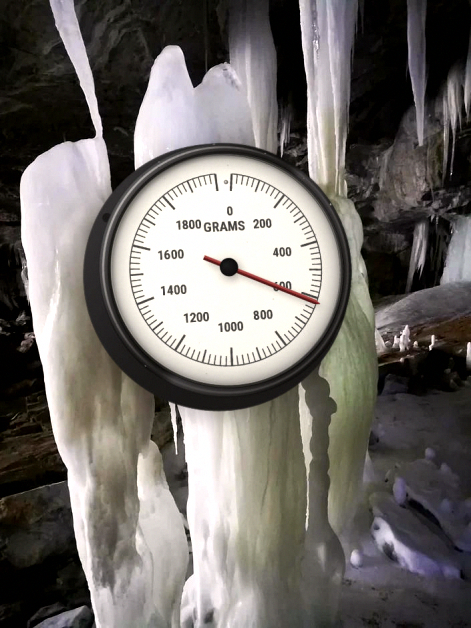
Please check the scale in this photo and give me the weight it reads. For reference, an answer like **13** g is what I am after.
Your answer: **620** g
